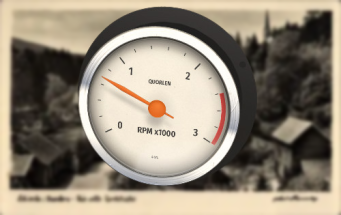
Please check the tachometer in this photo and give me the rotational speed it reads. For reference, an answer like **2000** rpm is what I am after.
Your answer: **700** rpm
